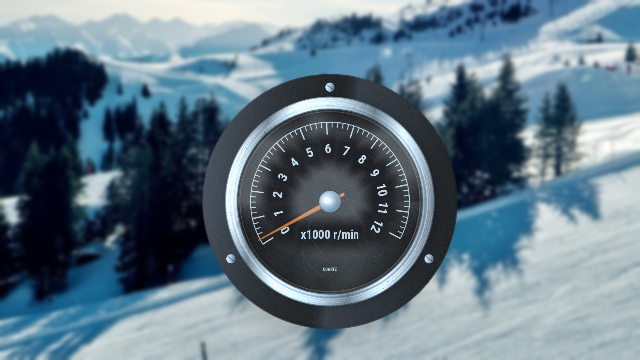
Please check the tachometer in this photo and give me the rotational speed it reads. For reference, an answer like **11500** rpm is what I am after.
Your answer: **200** rpm
